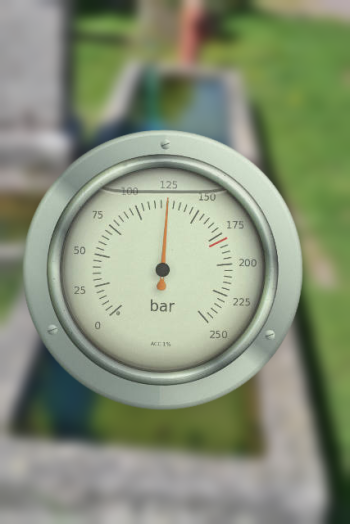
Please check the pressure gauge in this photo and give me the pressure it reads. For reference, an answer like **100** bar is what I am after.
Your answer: **125** bar
